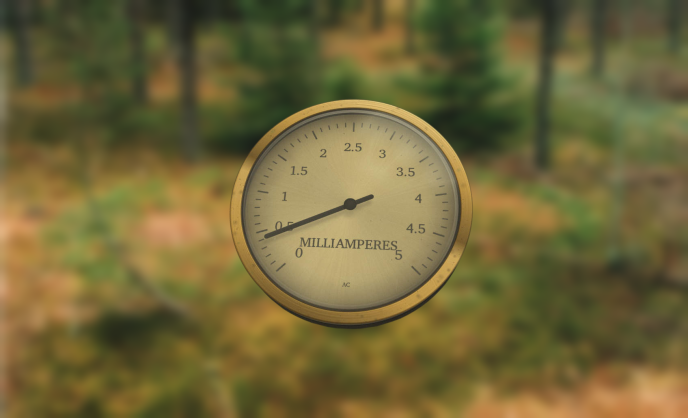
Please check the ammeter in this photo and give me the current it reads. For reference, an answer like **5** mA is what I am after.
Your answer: **0.4** mA
